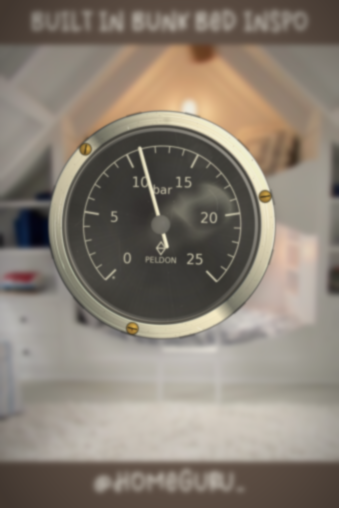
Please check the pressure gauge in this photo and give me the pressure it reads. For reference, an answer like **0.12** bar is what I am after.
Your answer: **11** bar
